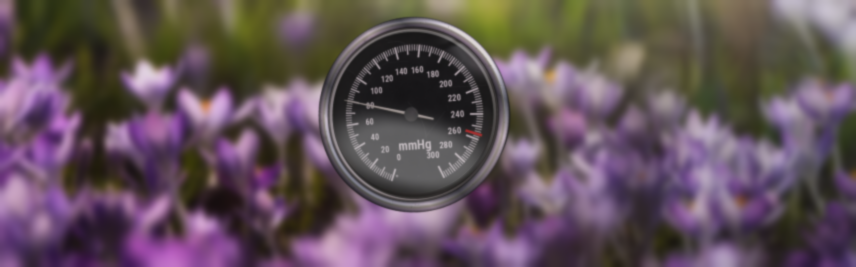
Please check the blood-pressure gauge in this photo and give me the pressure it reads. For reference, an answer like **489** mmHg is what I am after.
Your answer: **80** mmHg
